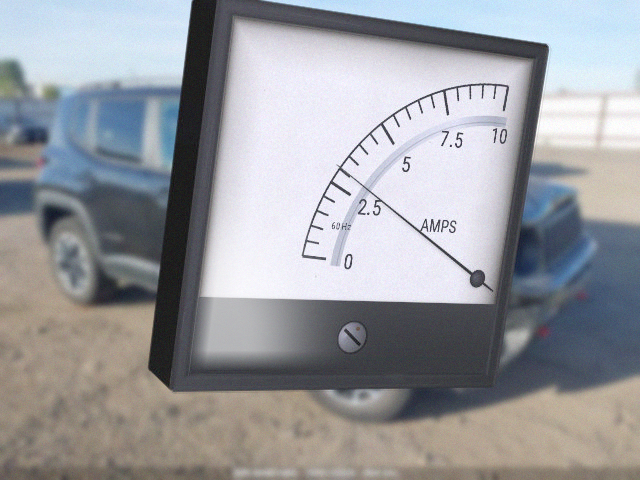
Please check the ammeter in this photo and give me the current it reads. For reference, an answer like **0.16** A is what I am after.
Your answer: **3** A
